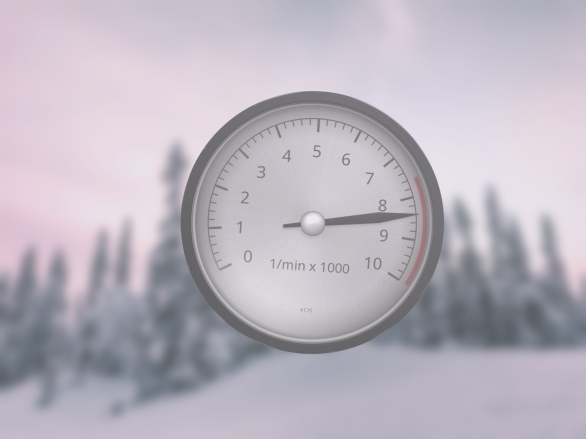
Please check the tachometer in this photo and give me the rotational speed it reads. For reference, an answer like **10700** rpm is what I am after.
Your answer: **8400** rpm
